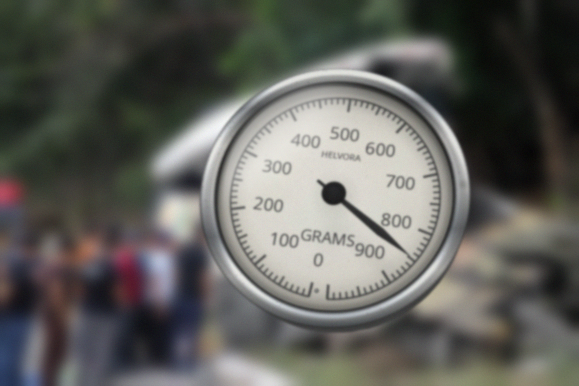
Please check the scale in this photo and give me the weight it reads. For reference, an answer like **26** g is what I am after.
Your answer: **850** g
